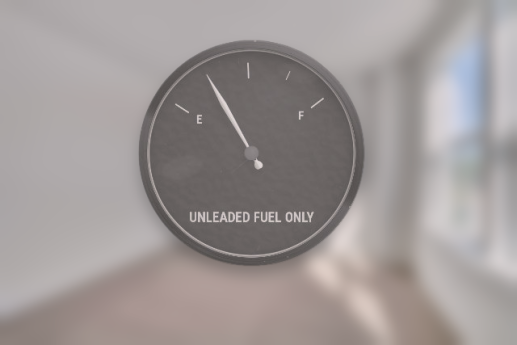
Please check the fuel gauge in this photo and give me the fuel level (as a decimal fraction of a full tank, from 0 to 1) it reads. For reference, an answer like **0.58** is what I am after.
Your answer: **0.25**
